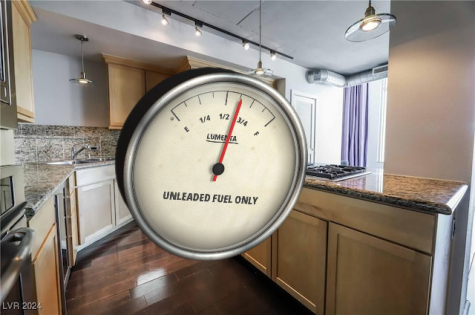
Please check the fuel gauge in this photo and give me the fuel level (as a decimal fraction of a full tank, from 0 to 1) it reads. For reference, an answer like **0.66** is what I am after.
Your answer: **0.625**
